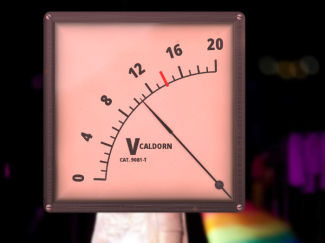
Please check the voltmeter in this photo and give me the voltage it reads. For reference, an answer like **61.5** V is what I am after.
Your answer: **10.5** V
